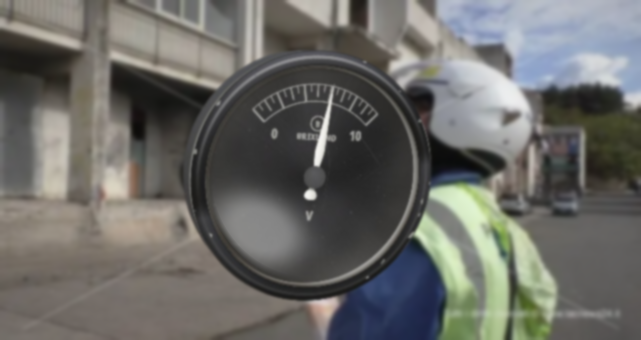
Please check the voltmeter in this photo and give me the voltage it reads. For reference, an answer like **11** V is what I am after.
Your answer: **6** V
